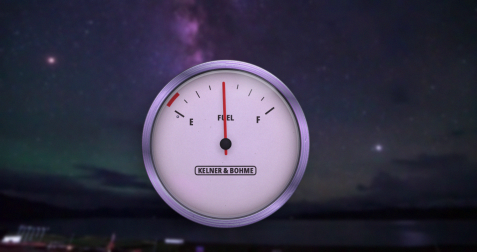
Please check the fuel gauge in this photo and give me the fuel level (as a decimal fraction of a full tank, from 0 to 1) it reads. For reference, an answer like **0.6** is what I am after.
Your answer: **0.5**
